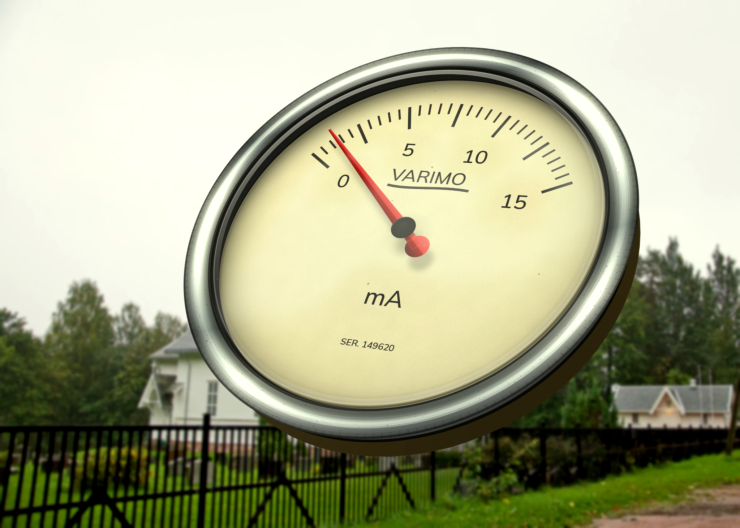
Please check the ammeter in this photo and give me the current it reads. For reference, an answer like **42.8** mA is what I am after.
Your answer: **1.25** mA
